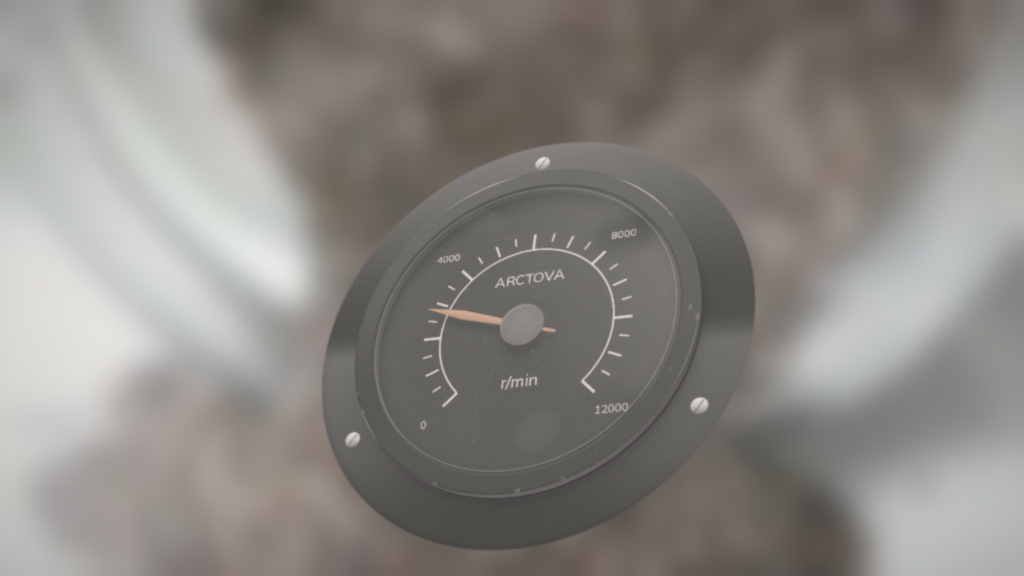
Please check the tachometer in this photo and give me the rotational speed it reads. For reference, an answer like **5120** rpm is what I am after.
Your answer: **2750** rpm
